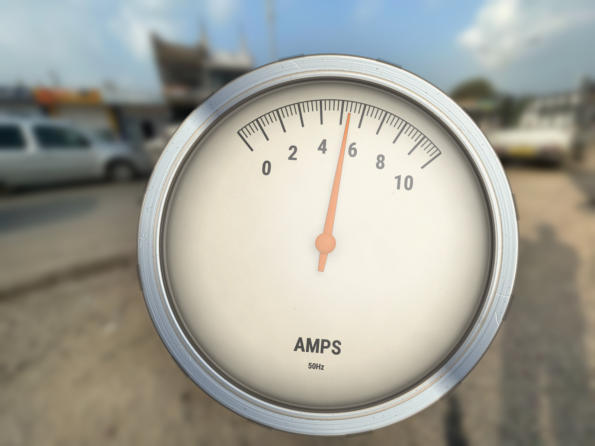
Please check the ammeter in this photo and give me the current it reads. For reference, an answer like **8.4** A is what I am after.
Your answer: **5.4** A
